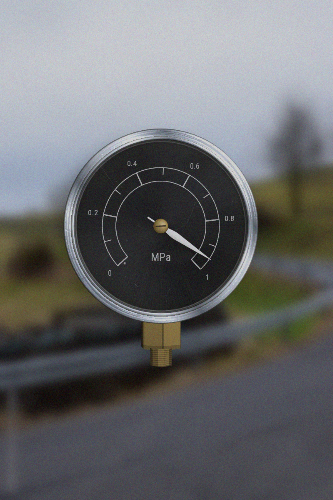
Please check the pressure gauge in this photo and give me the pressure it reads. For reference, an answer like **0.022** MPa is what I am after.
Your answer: **0.95** MPa
